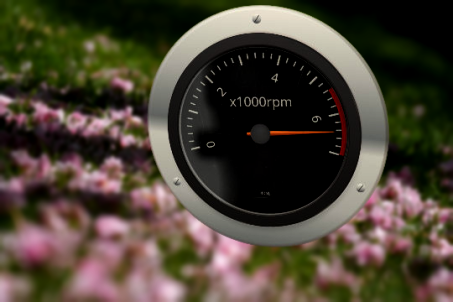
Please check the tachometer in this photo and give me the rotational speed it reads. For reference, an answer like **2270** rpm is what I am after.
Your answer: **6400** rpm
